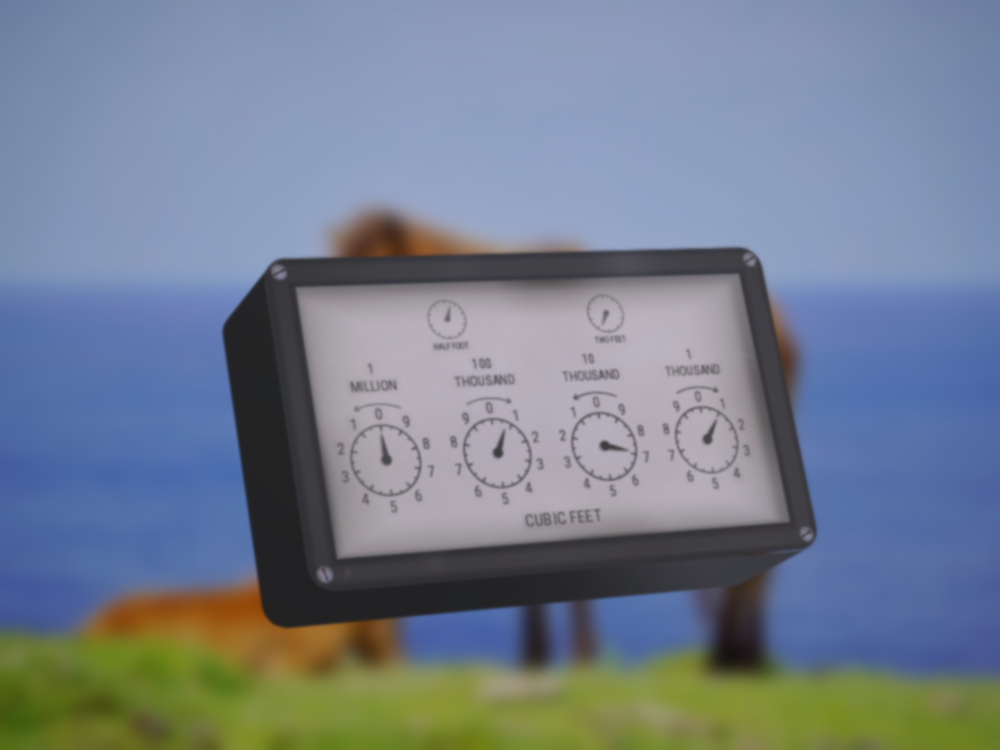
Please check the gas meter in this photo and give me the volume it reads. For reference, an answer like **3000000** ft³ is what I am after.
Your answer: **7100** ft³
